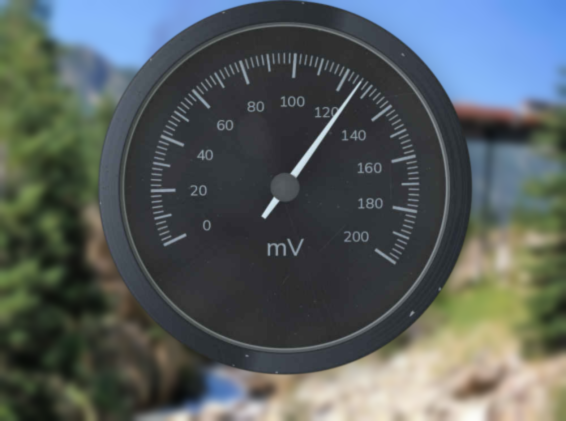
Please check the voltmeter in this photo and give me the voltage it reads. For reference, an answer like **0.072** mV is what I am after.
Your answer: **126** mV
